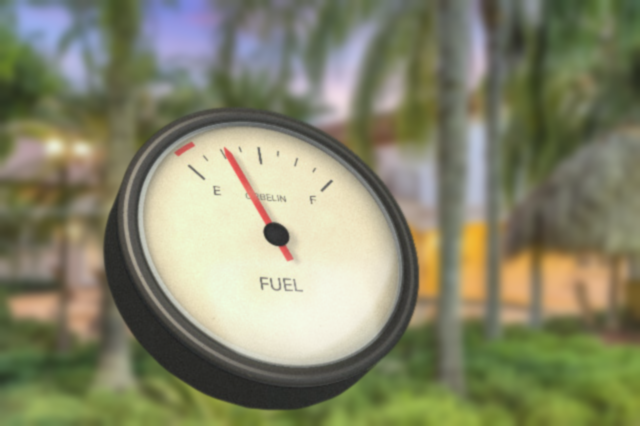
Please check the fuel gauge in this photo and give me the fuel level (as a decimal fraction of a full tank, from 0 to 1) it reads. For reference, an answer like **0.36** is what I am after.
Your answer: **0.25**
